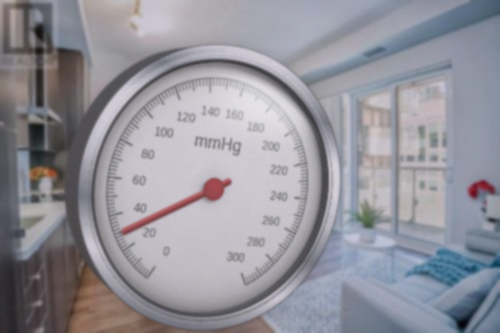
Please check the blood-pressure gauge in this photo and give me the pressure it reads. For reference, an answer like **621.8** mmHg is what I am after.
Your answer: **30** mmHg
